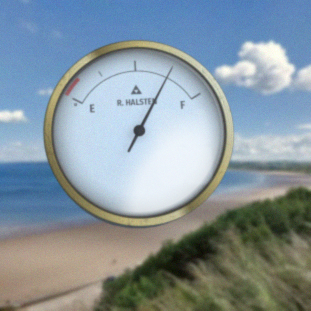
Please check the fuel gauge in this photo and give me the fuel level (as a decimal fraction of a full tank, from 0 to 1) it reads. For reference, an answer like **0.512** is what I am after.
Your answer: **0.75**
